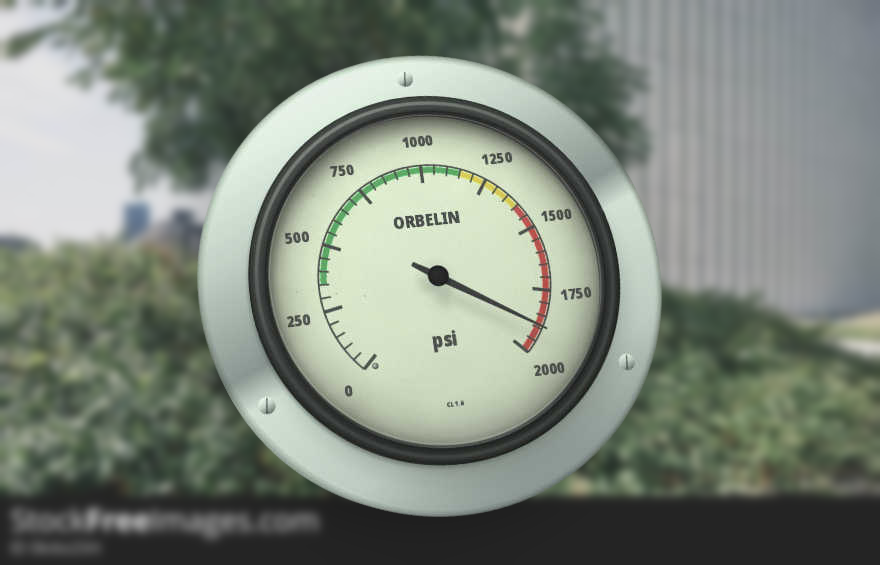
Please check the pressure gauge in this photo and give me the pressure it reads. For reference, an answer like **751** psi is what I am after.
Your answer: **1900** psi
